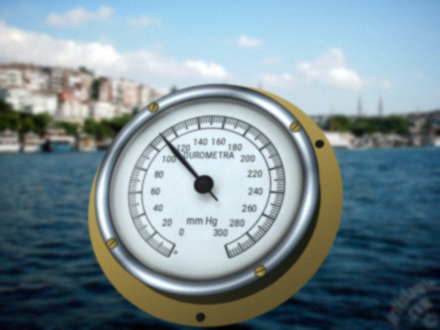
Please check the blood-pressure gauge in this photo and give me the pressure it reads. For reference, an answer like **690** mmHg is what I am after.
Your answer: **110** mmHg
